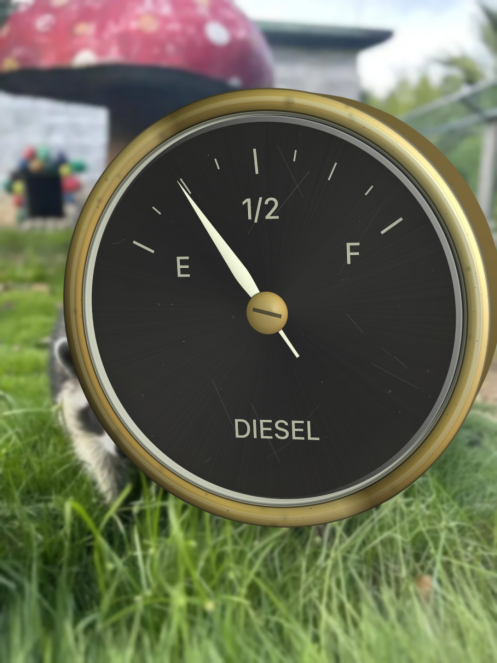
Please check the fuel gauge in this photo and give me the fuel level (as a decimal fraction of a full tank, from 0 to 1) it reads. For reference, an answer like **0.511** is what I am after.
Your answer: **0.25**
